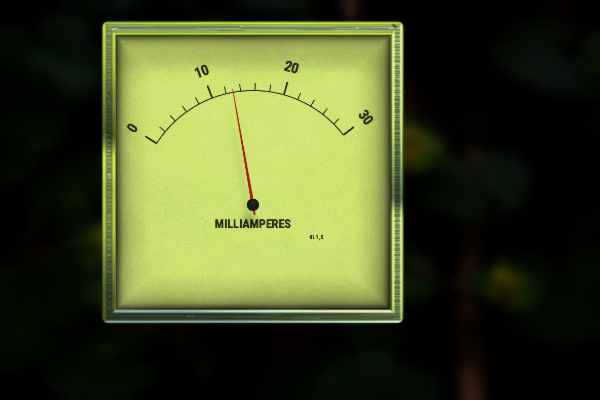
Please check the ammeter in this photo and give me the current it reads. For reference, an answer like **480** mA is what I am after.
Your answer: **13** mA
